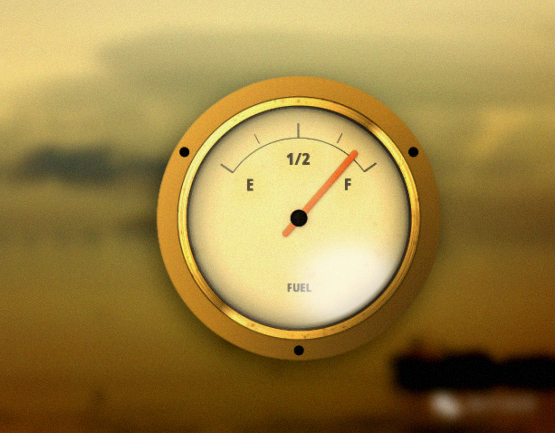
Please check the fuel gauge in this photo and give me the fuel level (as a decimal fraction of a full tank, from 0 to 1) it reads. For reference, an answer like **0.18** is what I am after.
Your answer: **0.875**
